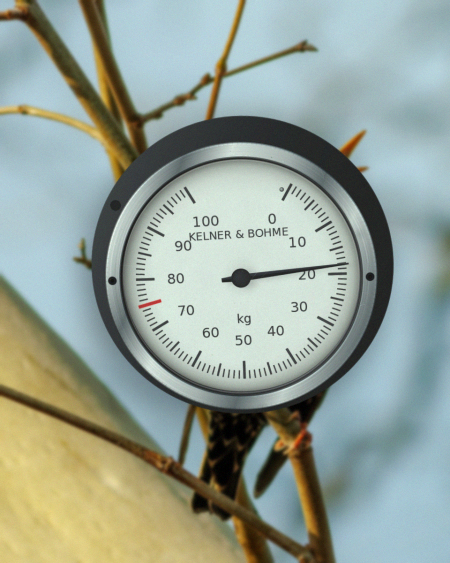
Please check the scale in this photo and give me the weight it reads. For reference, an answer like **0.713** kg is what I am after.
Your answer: **18** kg
